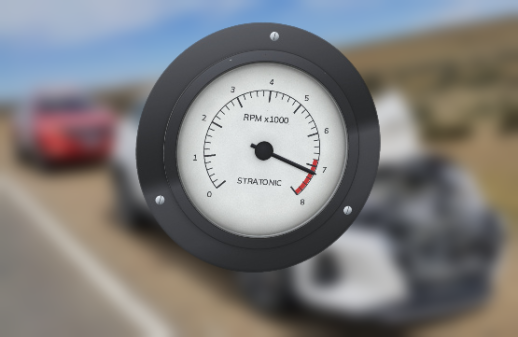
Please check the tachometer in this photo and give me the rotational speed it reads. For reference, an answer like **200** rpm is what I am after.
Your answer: **7200** rpm
